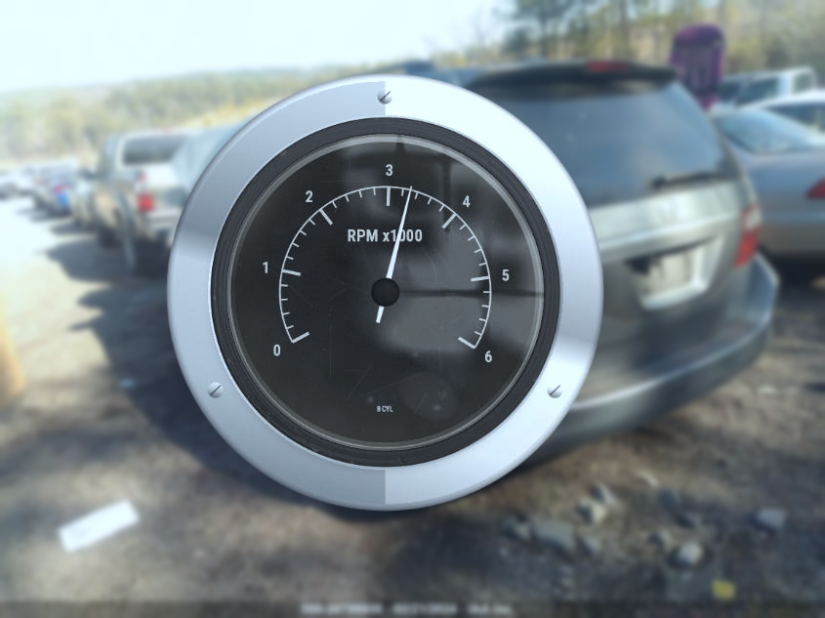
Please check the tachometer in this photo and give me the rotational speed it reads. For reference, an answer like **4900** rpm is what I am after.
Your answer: **3300** rpm
